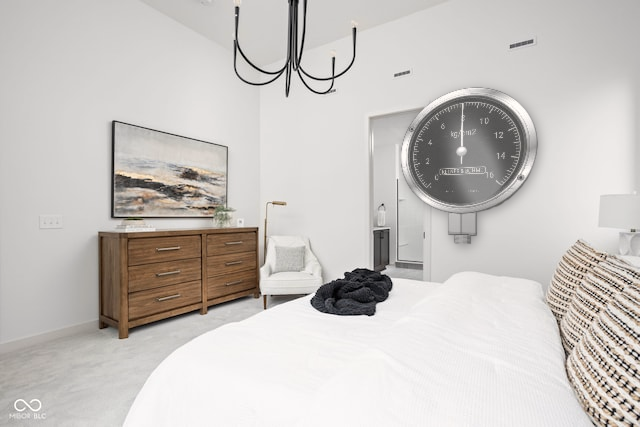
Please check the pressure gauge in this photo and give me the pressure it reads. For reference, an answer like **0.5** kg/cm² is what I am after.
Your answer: **8** kg/cm²
